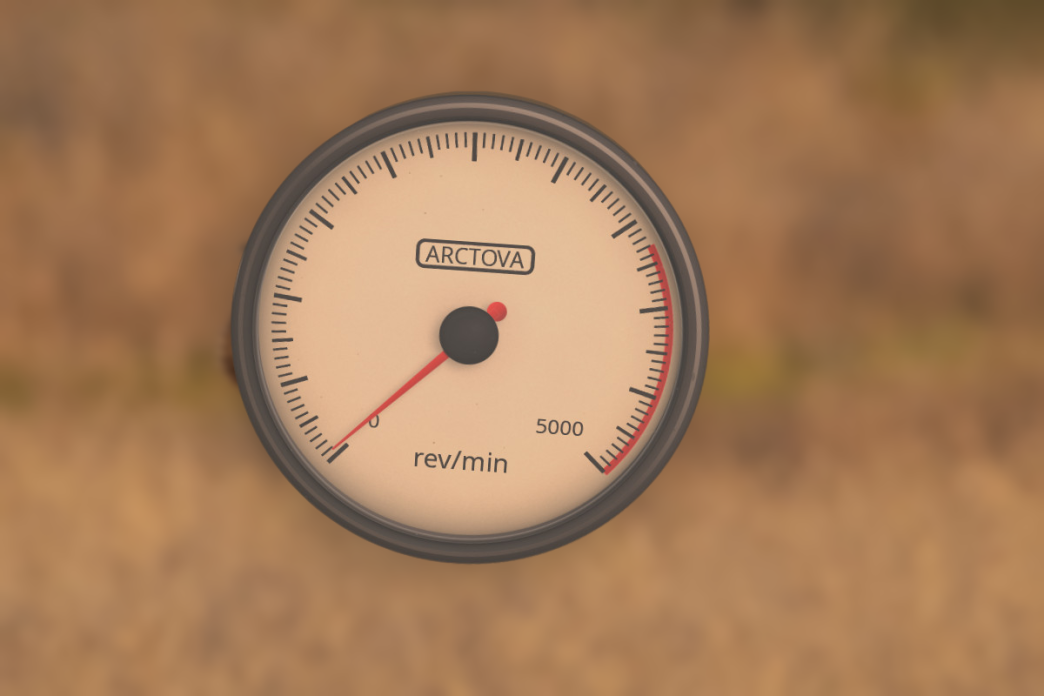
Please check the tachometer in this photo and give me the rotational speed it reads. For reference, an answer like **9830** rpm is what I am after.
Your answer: **50** rpm
